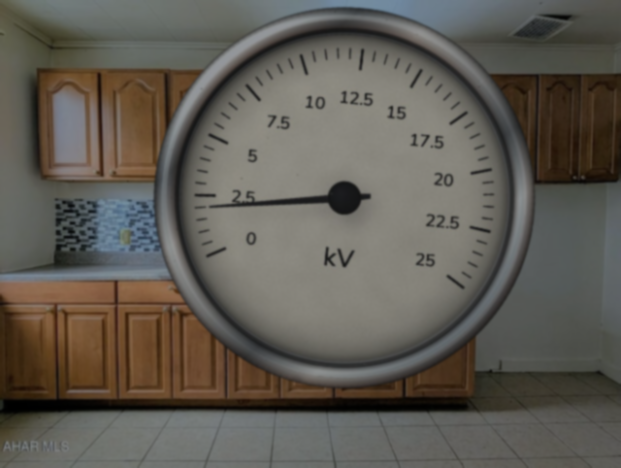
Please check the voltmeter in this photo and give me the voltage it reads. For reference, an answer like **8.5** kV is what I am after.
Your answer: **2** kV
